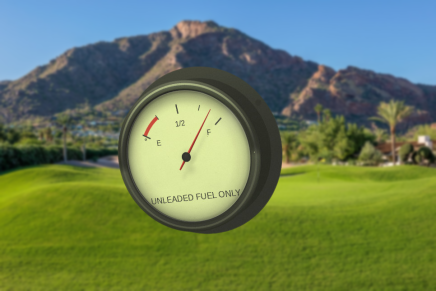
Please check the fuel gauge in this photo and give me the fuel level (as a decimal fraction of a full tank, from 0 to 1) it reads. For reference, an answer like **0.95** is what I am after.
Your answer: **0.875**
